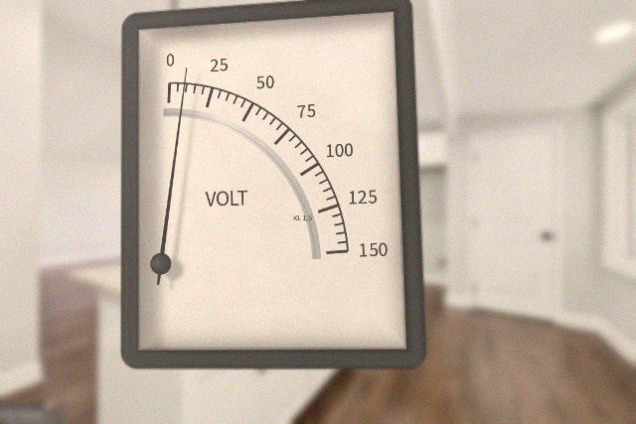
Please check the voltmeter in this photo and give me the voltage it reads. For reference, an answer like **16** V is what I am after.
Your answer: **10** V
